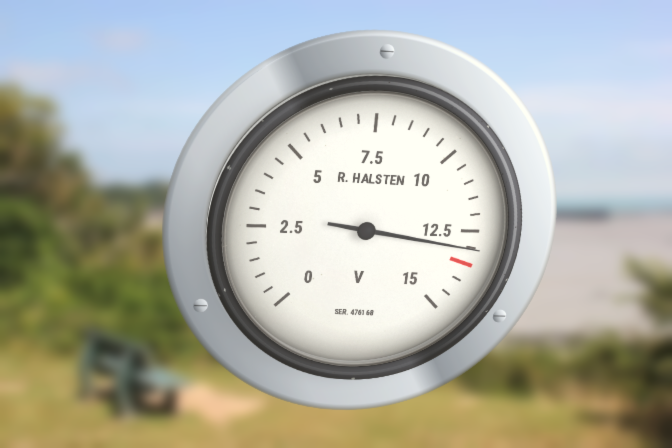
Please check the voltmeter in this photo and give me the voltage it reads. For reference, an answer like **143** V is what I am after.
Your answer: **13** V
